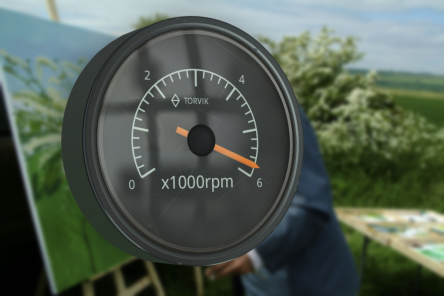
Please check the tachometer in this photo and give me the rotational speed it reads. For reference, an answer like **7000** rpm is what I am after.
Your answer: **5800** rpm
